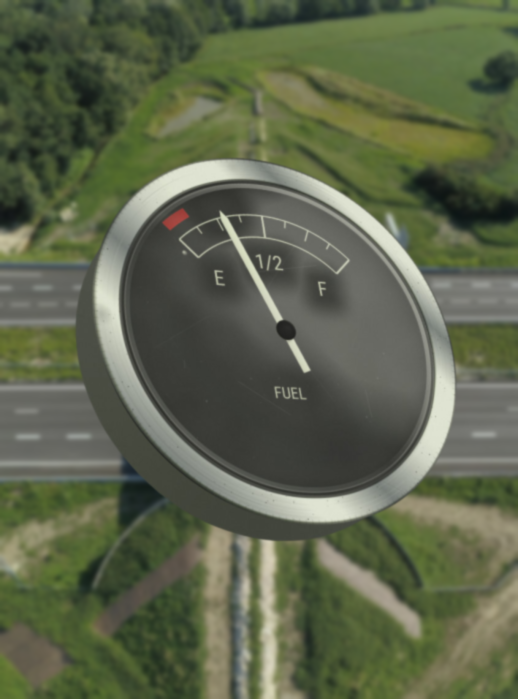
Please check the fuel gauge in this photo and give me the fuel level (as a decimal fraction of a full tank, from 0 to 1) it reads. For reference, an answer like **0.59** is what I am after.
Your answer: **0.25**
